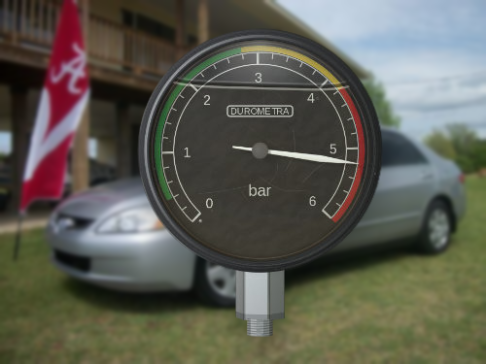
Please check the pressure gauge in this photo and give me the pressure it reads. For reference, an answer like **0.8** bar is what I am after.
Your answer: **5.2** bar
